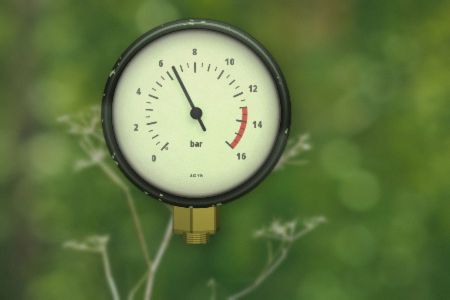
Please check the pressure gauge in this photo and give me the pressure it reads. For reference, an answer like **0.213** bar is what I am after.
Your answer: **6.5** bar
